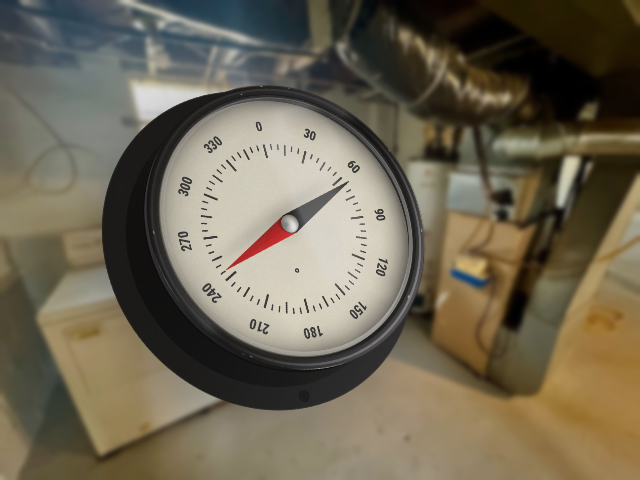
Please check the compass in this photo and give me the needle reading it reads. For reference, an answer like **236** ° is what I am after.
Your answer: **245** °
